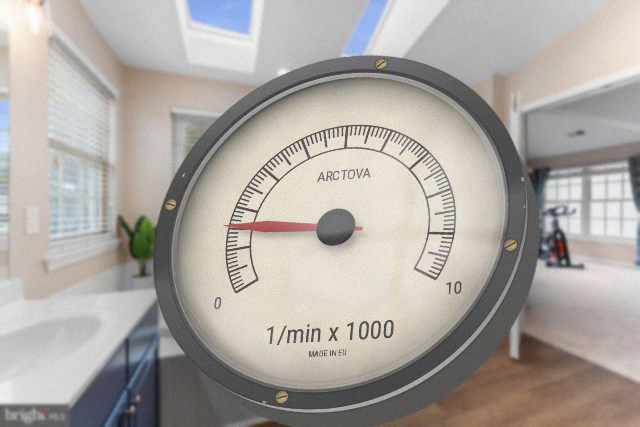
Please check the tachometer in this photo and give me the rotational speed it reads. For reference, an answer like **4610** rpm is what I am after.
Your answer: **1500** rpm
